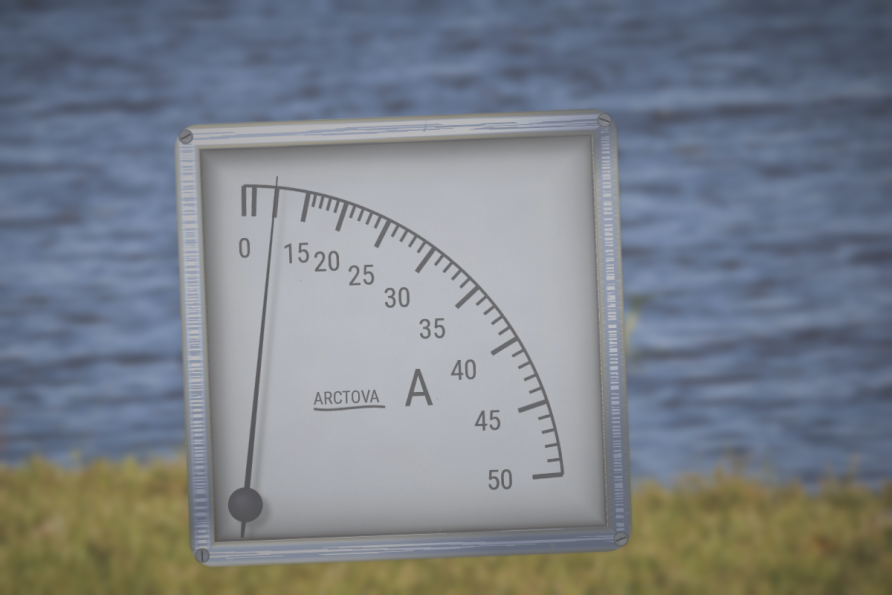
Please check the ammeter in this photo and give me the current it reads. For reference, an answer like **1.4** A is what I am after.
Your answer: **10** A
